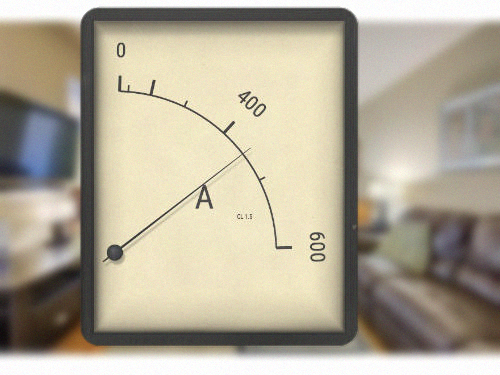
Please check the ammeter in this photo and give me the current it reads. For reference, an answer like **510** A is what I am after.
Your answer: **450** A
